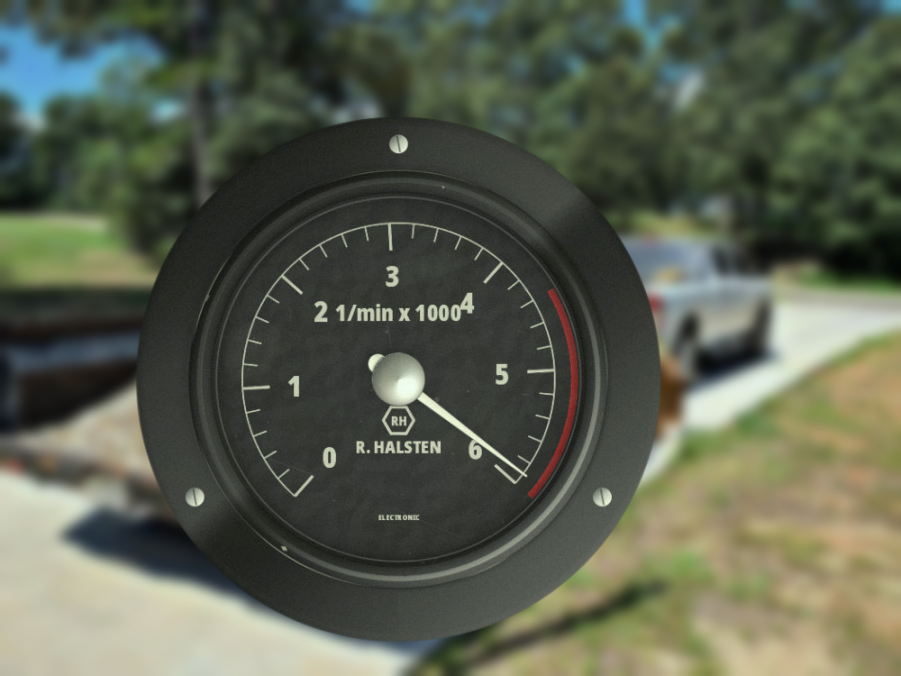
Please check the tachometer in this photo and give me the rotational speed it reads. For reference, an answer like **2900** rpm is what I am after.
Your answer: **5900** rpm
